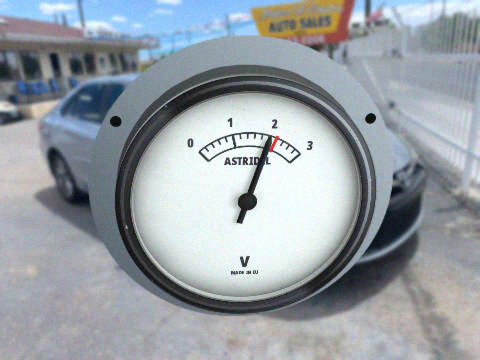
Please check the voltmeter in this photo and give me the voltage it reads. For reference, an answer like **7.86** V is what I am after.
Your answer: **2** V
